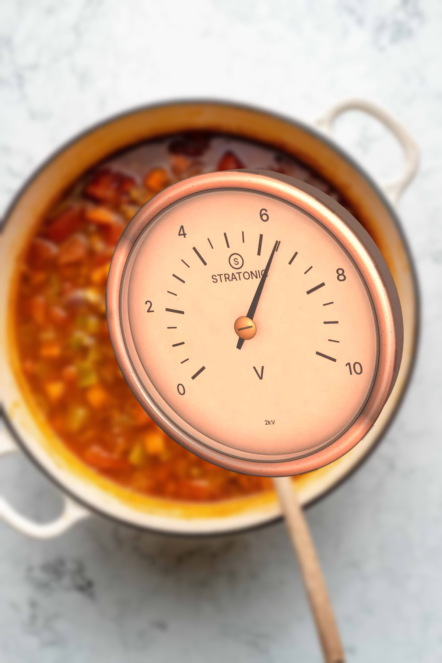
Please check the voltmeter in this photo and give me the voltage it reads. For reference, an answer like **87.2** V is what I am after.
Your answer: **6.5** V
